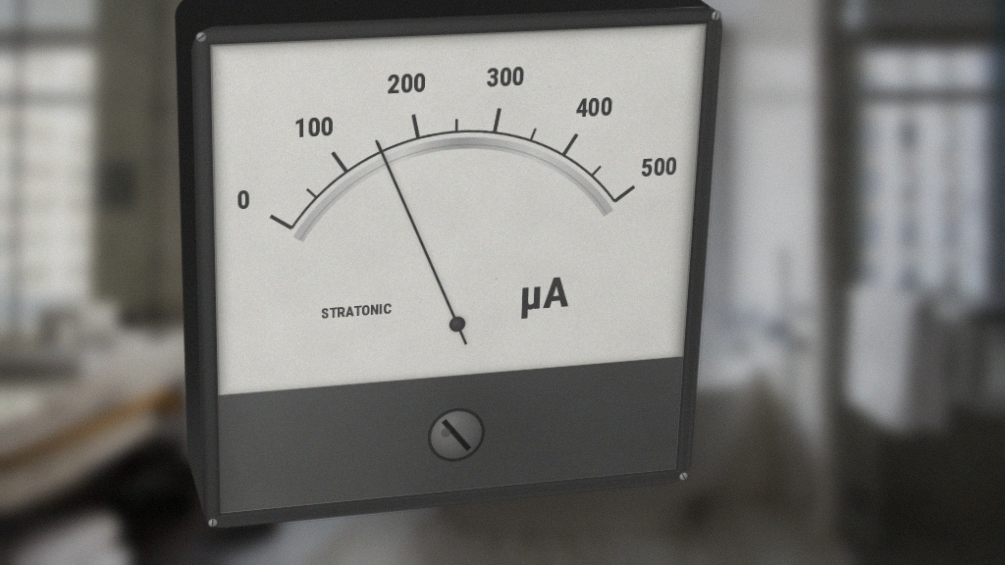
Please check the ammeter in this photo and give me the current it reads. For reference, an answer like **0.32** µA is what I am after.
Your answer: **150** µA
